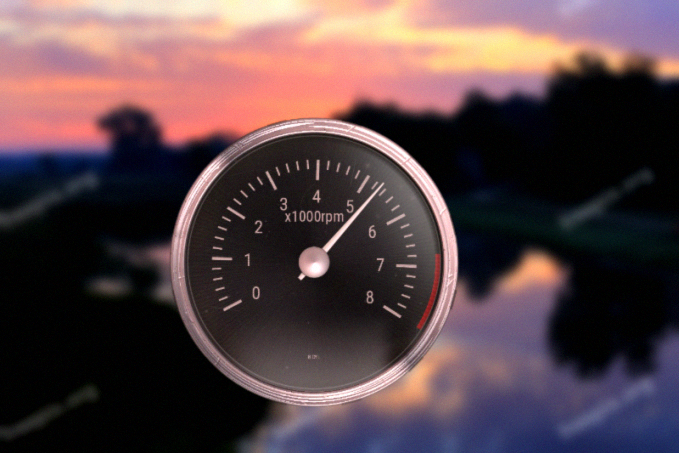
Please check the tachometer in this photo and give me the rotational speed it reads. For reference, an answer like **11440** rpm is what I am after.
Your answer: **5300** rpm
